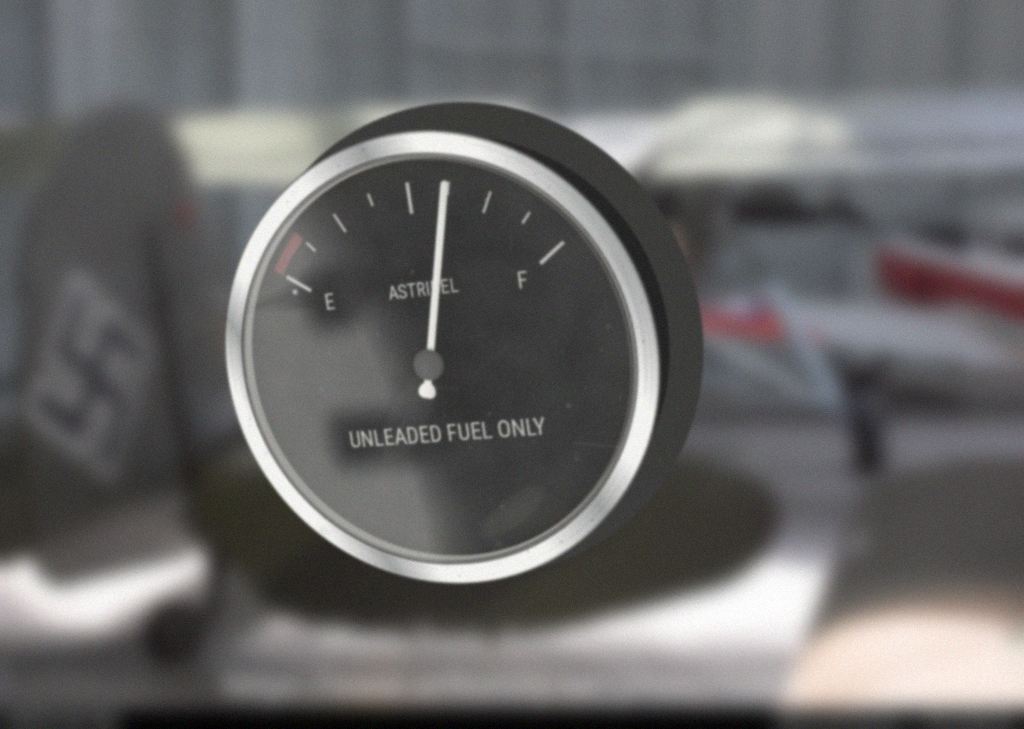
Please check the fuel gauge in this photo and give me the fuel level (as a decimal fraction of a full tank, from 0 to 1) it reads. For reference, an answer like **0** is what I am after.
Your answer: **0.625**
